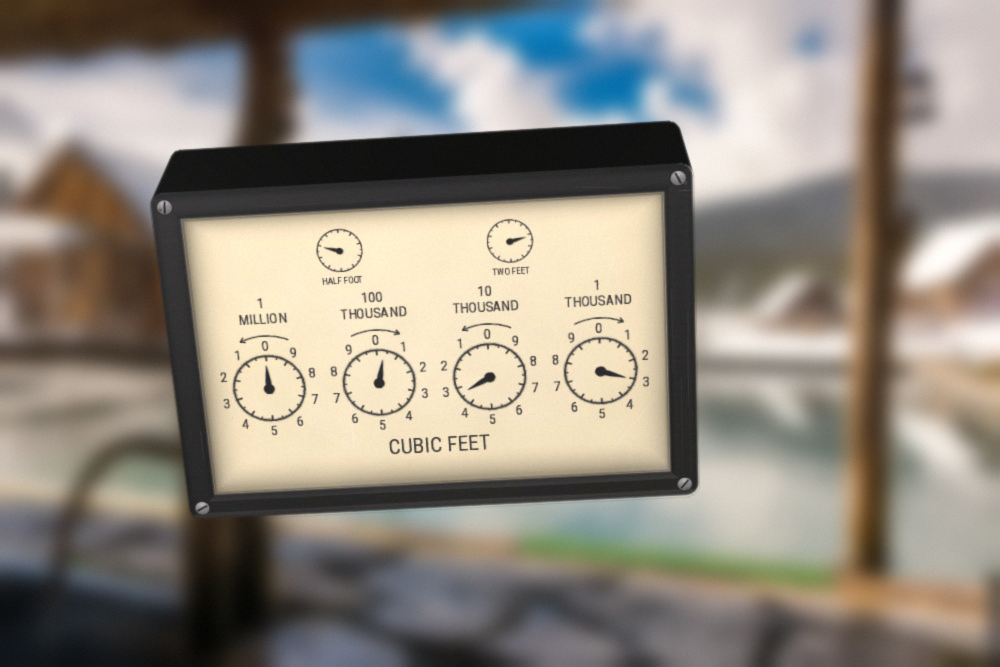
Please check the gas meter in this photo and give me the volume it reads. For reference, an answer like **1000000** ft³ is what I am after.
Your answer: **3300** ft³
